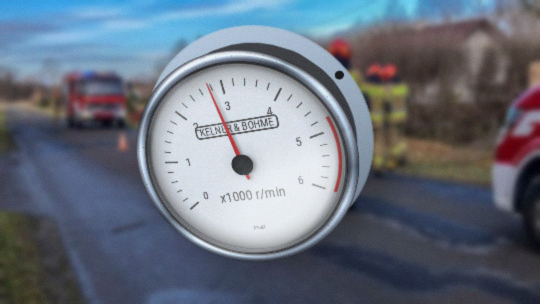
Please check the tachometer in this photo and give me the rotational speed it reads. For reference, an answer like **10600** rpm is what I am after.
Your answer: **2800** rpm
